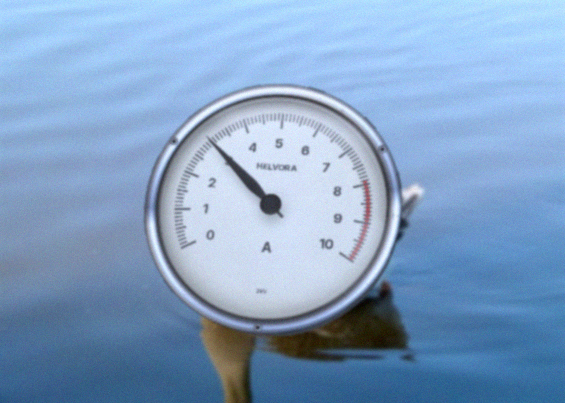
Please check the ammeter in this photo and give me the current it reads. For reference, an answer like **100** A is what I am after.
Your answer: **3** A
